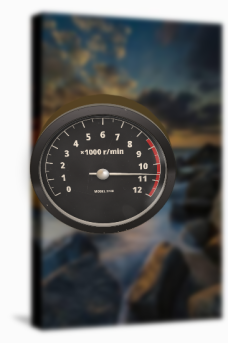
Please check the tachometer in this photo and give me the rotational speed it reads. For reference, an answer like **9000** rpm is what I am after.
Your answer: **10500** rpm
